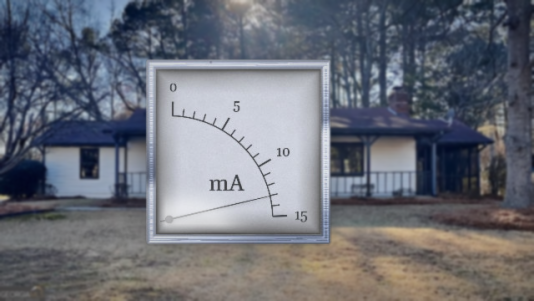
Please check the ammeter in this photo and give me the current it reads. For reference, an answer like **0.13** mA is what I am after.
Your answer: **13** mA
